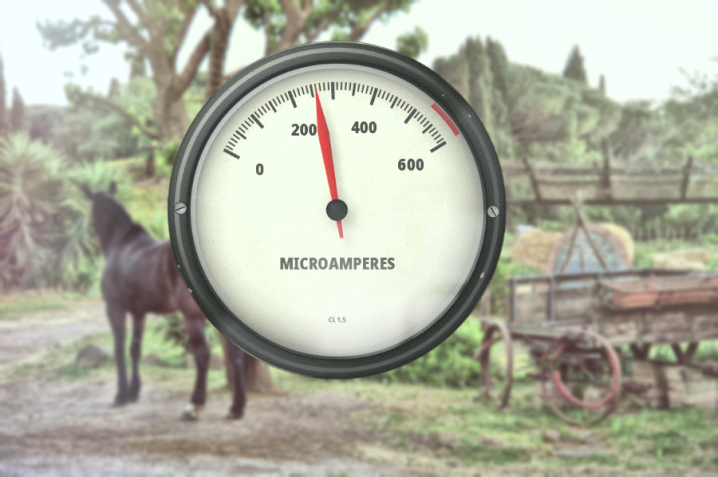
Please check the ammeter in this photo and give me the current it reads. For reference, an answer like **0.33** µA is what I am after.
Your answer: **260** µA
